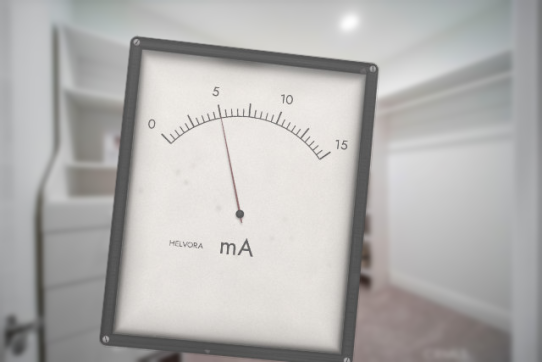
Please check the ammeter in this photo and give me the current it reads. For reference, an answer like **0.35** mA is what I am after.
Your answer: **5** mA
